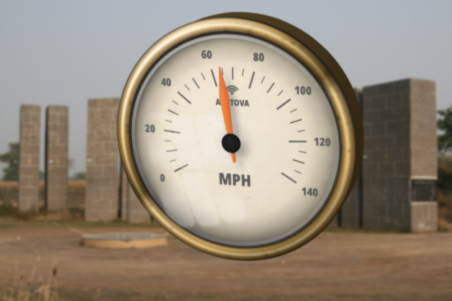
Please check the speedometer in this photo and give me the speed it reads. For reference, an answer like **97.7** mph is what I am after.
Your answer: **65** mph
